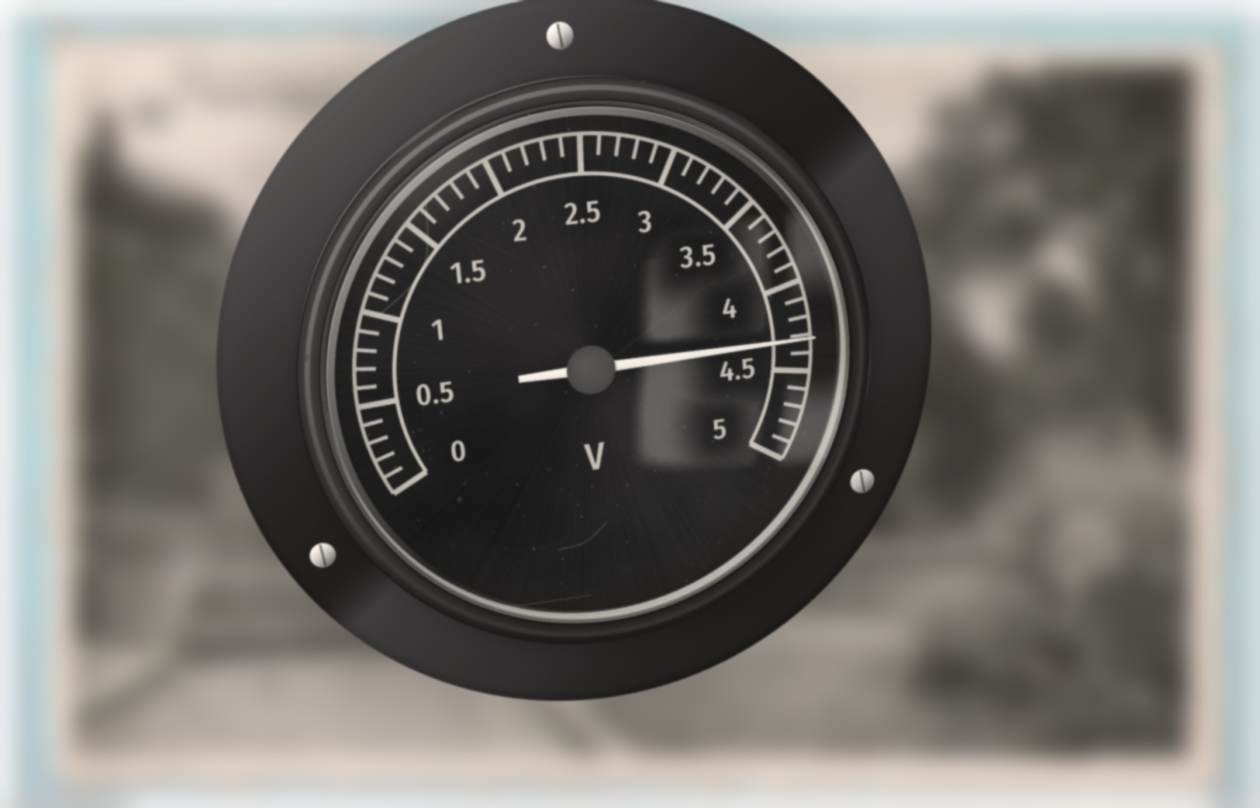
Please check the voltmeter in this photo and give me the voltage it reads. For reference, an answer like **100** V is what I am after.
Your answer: **4.3** V
